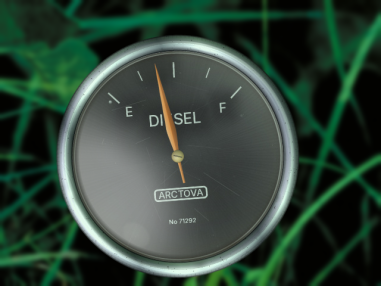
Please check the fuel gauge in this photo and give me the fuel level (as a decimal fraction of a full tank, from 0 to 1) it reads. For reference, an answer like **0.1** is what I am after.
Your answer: **0.375**
